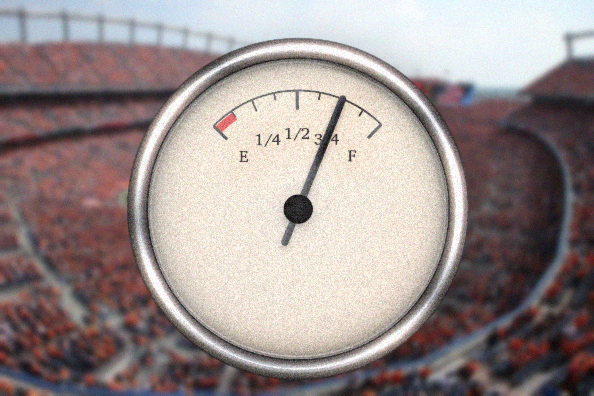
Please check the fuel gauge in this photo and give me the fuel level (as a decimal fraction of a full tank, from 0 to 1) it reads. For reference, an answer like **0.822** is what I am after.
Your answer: **0.75**
